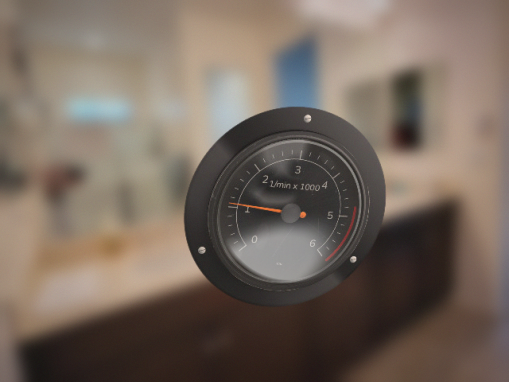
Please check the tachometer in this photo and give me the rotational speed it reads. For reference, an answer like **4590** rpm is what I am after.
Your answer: **1100** rpm
